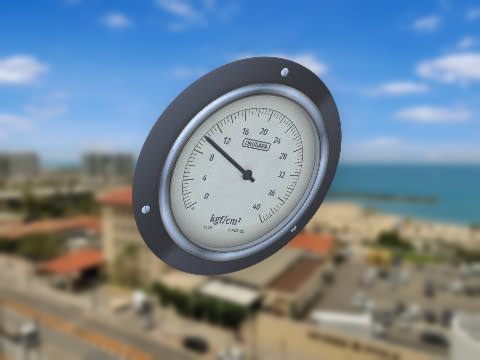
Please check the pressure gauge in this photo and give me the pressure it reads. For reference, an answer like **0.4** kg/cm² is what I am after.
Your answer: **10** kg/cm²
